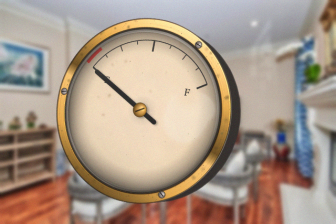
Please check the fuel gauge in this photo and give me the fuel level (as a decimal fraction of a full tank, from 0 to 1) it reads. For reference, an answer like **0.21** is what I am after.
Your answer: **0**
